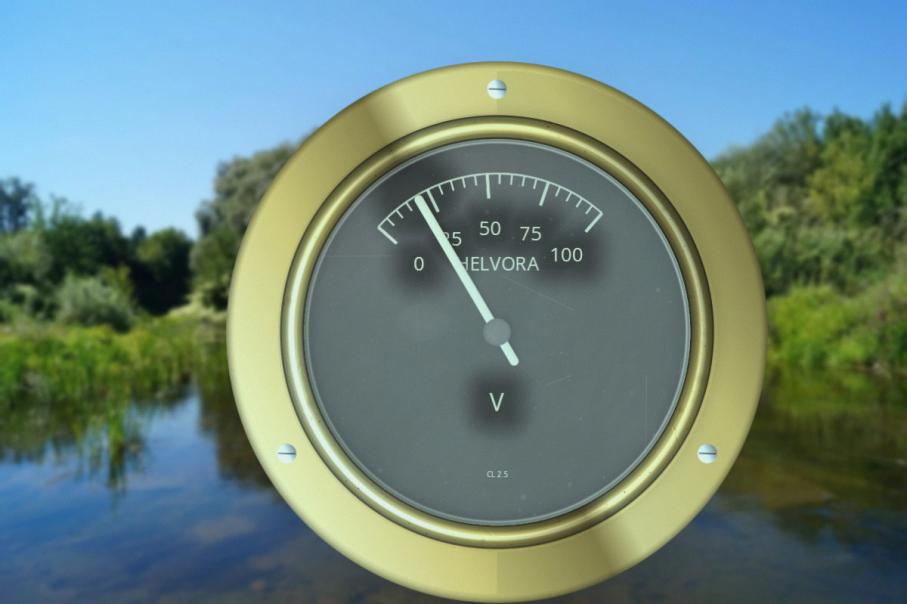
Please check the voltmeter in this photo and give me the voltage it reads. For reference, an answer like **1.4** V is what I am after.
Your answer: **20** V
